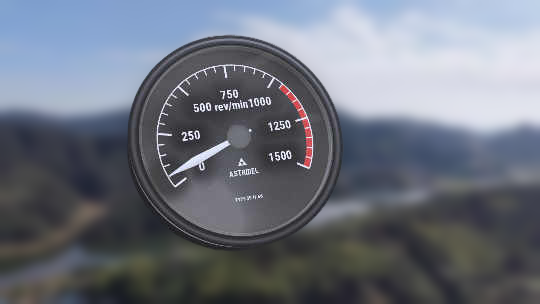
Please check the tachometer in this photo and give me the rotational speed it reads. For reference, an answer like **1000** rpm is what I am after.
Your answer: **50** rpm
